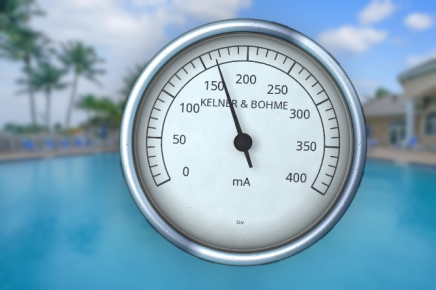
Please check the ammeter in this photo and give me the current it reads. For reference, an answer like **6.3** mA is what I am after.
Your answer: **165** mA
